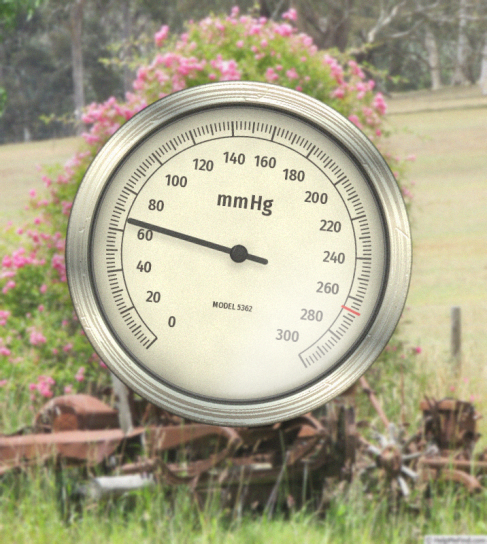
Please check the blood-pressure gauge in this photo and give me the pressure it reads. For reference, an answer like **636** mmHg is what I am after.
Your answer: **66** mmHg
